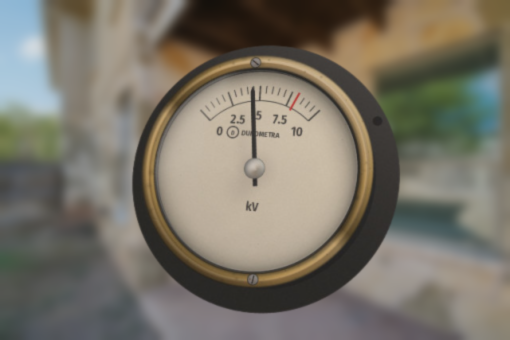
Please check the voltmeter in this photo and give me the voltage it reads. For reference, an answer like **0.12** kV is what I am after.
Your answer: **4.5** kV
